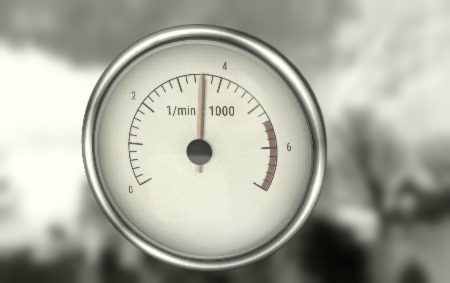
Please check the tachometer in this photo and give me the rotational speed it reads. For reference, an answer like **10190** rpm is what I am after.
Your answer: **3600** rpm
